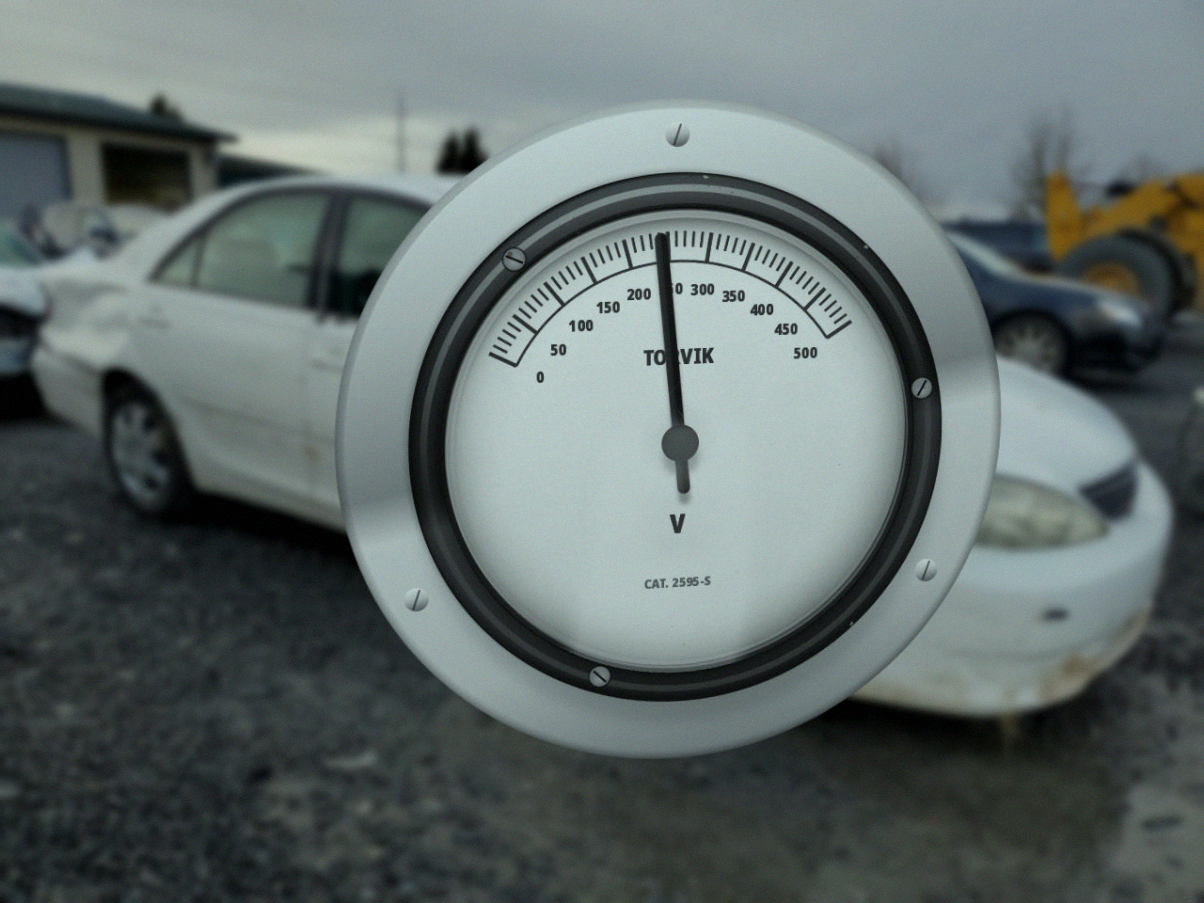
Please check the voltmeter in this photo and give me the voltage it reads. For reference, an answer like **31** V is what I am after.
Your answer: **240** V
